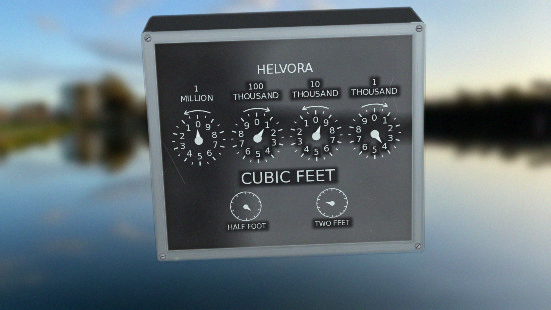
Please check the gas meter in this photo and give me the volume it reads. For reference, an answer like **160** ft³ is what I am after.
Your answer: **9400** ft³
